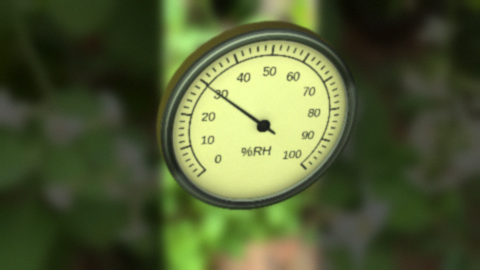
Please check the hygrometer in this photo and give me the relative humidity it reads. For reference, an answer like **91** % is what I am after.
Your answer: **30** %
